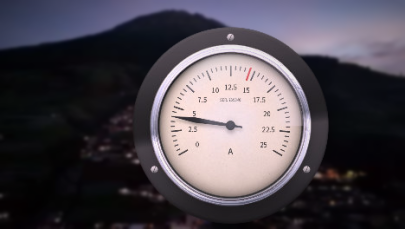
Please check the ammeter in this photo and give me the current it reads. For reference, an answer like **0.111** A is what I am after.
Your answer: **4** A
